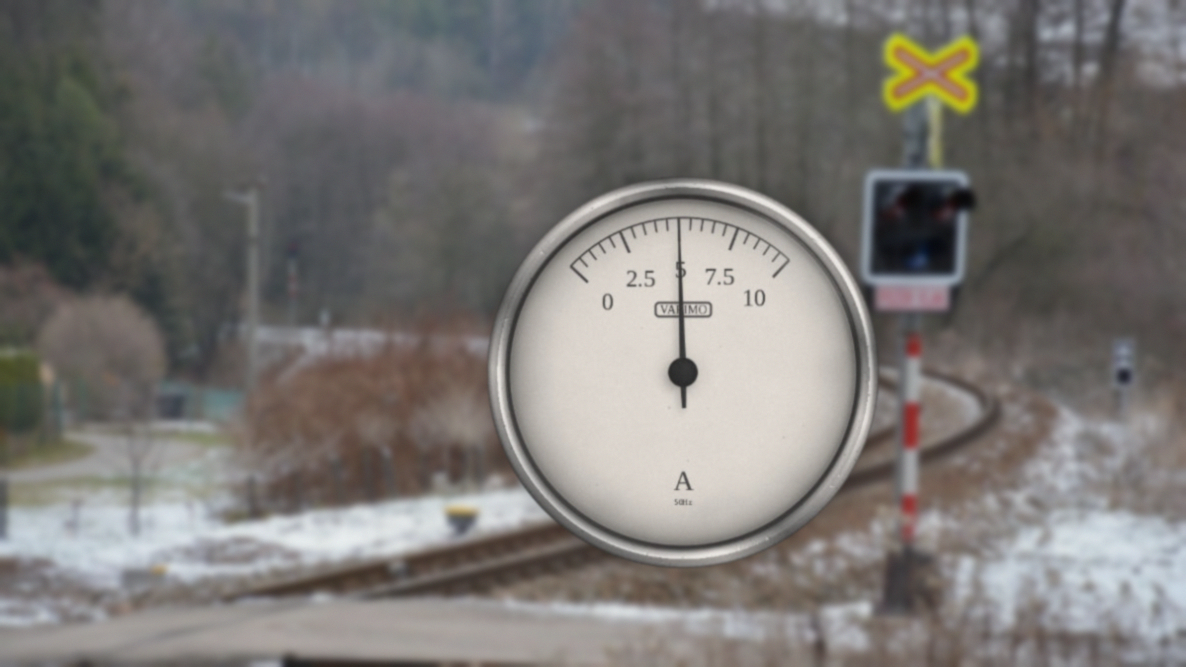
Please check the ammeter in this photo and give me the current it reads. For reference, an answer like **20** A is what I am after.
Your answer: **5** A
